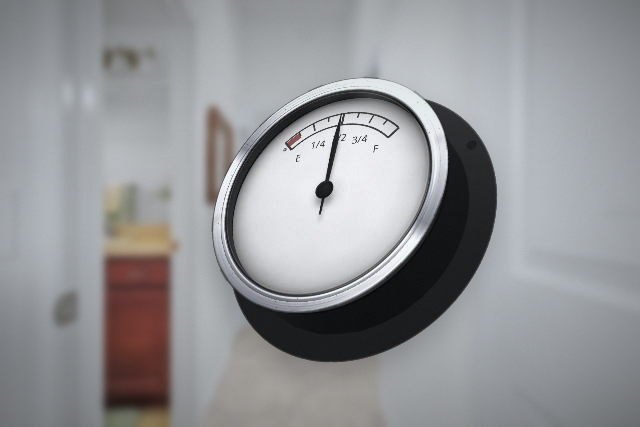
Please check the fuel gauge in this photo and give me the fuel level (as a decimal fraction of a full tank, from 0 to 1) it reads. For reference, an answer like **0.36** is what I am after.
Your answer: **0.5**
